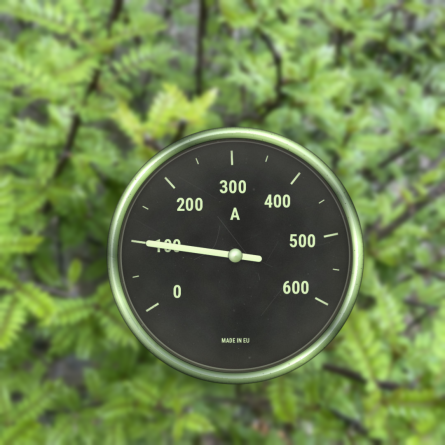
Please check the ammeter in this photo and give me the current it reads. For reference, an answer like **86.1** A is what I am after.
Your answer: **100** A
